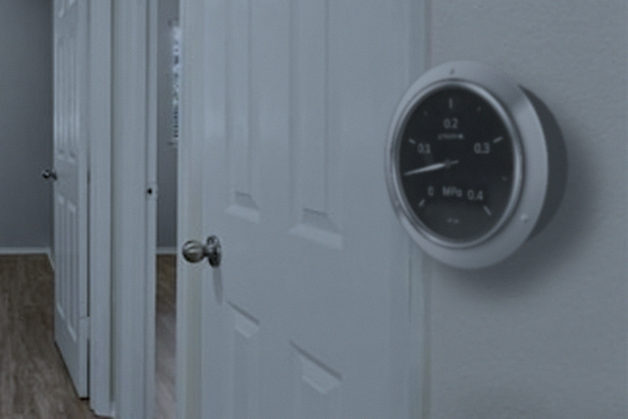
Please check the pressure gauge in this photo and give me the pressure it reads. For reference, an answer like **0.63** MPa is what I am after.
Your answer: **0.05** MPa
